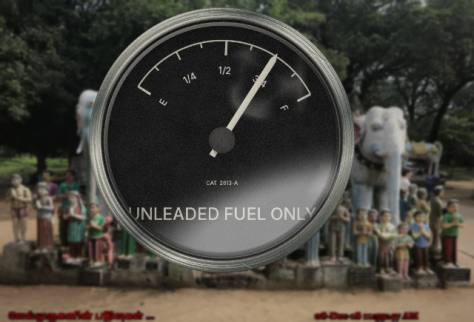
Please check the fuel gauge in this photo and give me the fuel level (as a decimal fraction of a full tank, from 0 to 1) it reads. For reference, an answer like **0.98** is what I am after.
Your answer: **0.75**
